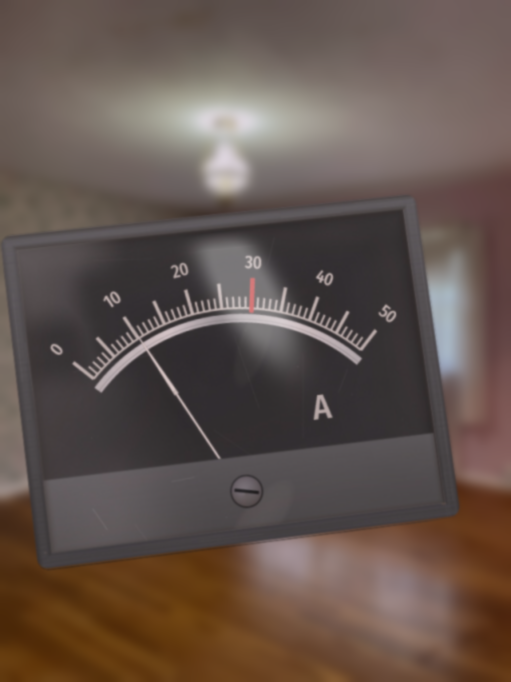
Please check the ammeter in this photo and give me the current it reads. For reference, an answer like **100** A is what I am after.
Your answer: **10** A
